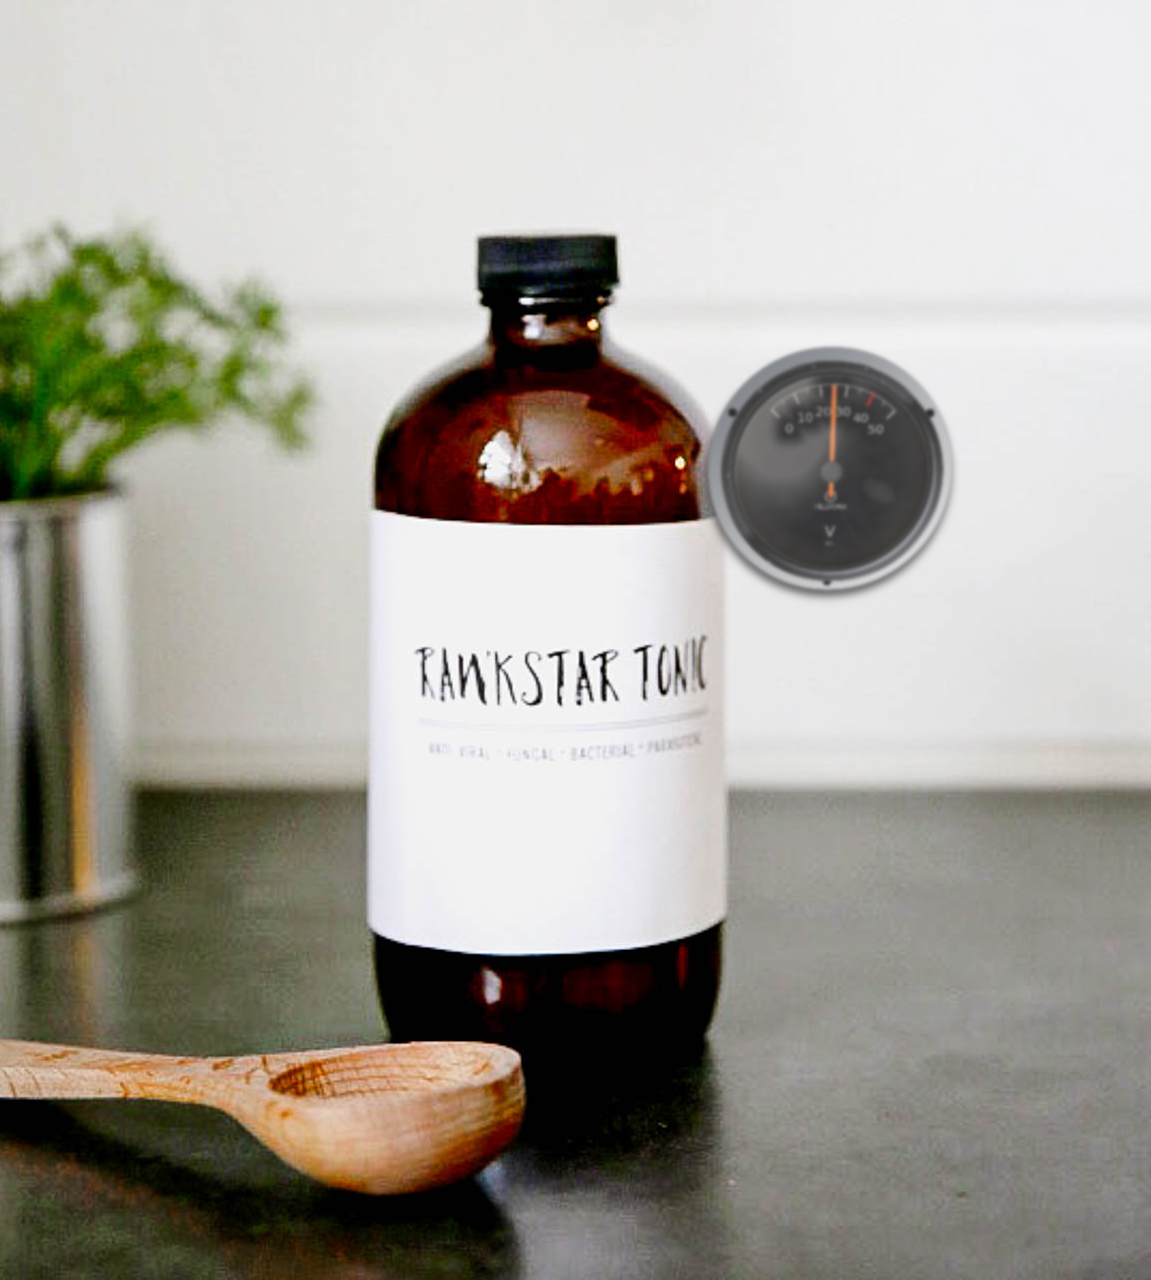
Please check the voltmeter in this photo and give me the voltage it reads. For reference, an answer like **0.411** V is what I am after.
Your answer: **25** V
